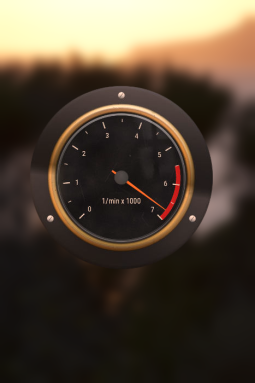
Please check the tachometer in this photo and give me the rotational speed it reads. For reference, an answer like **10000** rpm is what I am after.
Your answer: **6750** rpm
